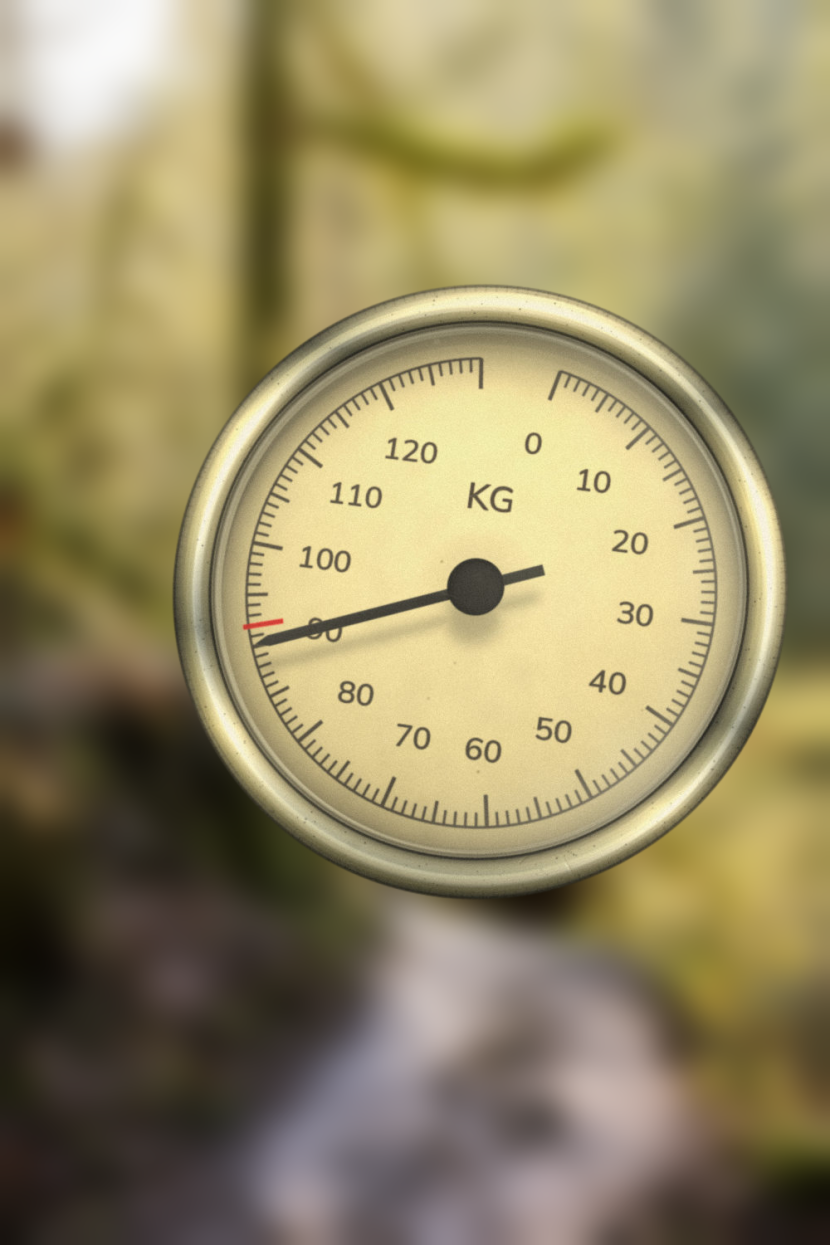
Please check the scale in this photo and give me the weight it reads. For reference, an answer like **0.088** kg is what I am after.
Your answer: **90** kg
